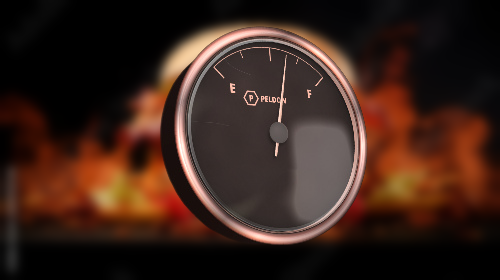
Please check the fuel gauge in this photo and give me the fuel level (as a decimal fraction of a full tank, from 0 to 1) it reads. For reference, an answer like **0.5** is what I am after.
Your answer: **0.625**
